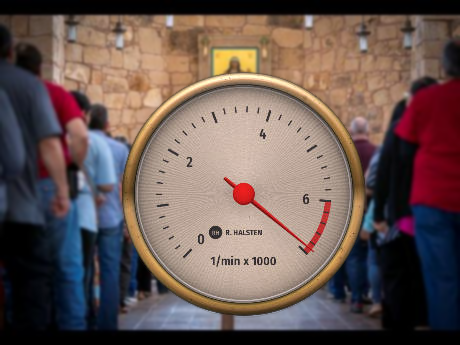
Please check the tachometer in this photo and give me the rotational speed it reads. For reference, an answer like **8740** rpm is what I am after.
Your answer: **6900** rpm
